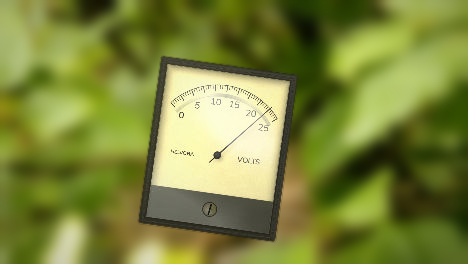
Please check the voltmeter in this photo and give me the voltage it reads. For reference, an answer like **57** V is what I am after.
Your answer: **22.5** V
